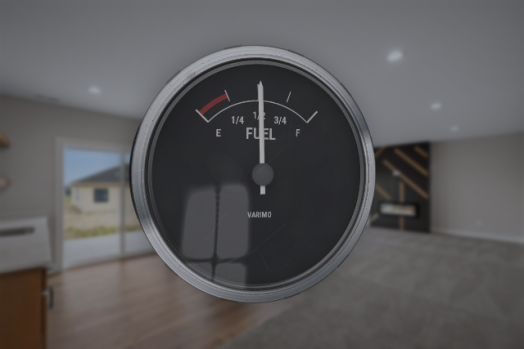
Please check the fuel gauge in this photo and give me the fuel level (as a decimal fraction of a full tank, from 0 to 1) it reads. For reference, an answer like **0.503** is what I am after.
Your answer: **0.5**
